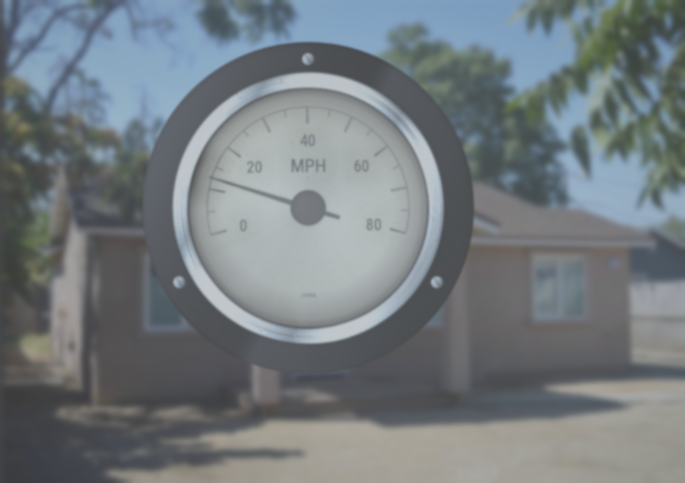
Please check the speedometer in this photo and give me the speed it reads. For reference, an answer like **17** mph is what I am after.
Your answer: **12.5** mph
